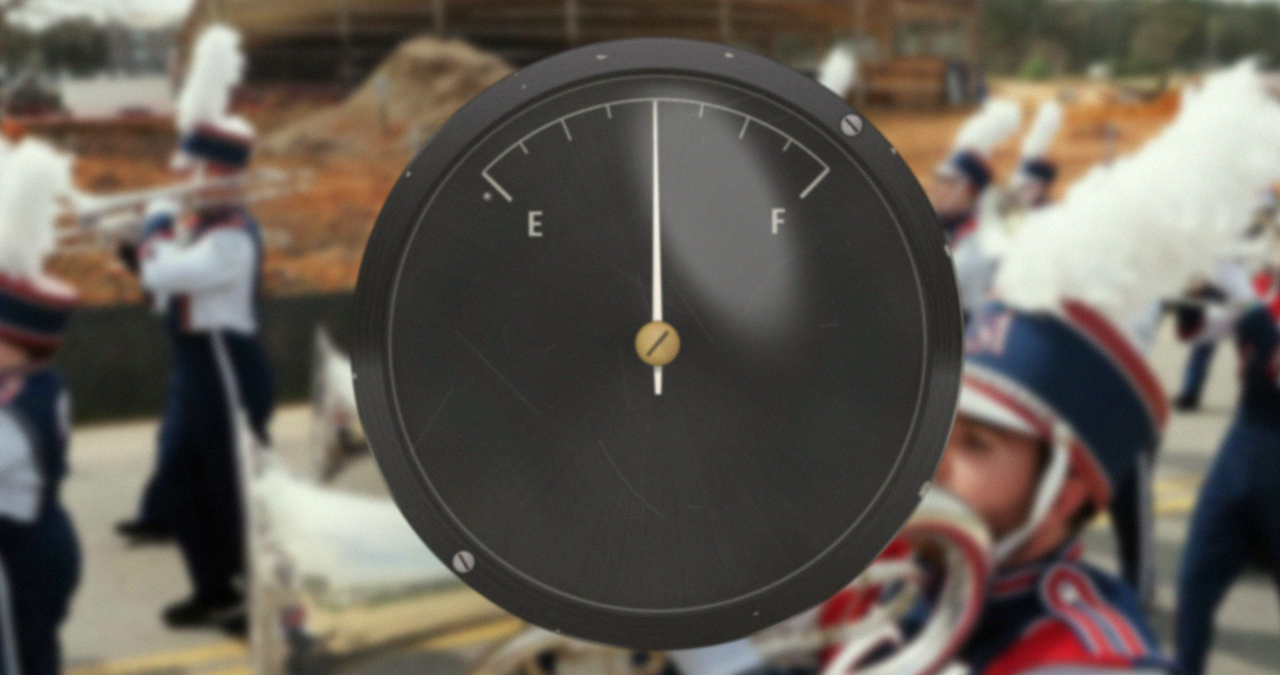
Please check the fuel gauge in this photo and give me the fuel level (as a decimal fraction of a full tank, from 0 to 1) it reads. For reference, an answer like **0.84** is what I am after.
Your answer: **0.5**
